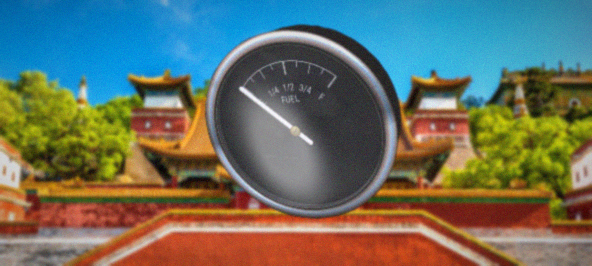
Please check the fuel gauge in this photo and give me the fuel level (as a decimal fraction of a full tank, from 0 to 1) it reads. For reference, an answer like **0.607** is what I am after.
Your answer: **0**
